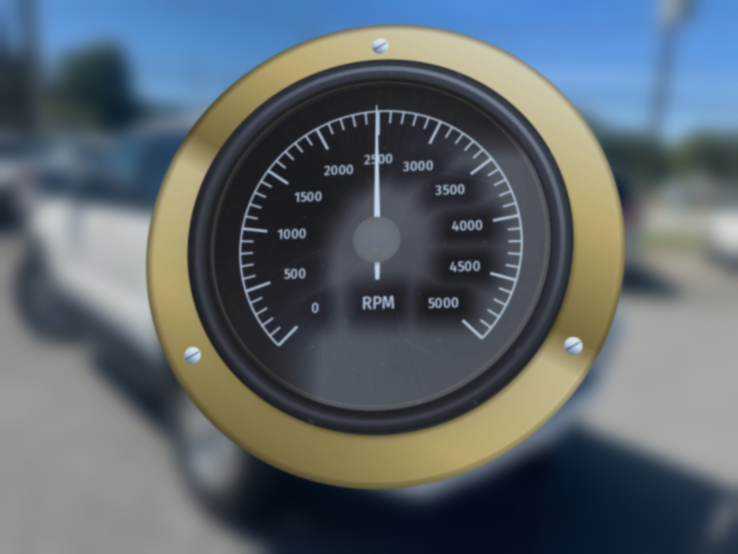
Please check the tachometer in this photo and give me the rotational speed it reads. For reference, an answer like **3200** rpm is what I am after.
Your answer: **2500** rpm
